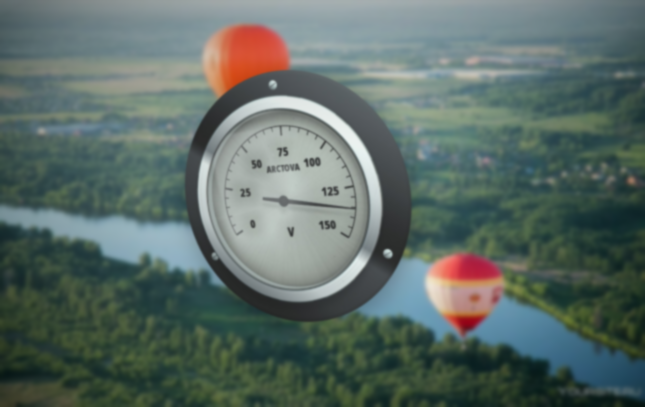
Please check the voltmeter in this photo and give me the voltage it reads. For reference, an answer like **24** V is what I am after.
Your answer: **135** V
